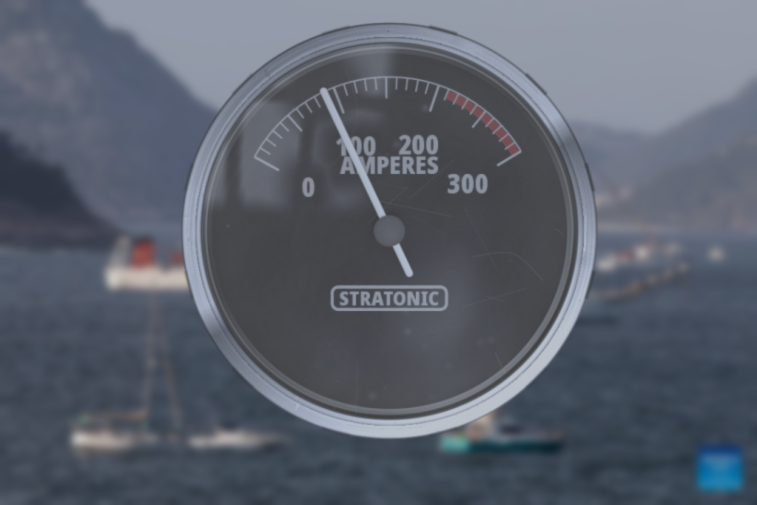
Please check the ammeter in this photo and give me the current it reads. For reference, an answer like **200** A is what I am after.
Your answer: **90** A
